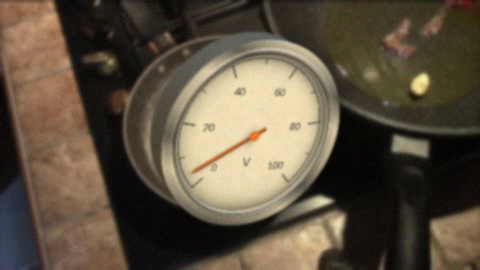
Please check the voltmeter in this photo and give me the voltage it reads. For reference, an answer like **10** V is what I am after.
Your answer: **5** V
